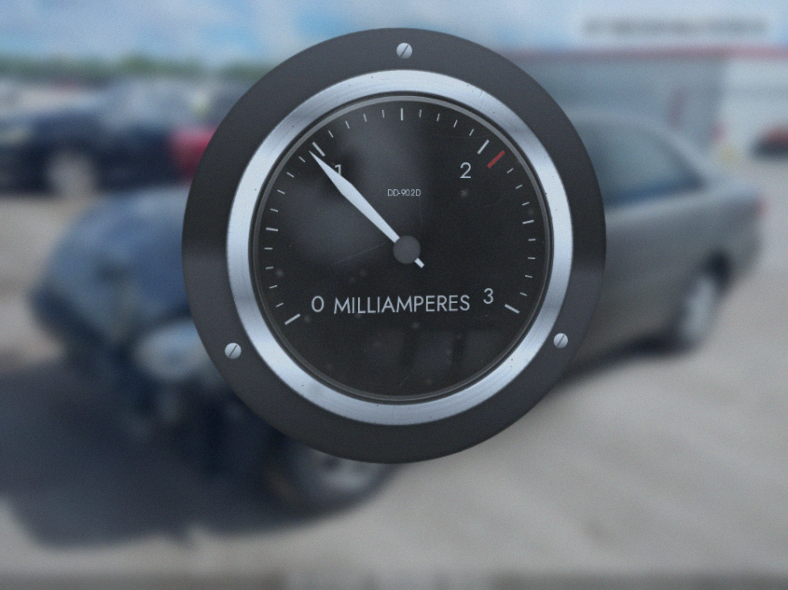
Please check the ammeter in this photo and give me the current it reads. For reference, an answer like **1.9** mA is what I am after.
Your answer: **0.95** mA
